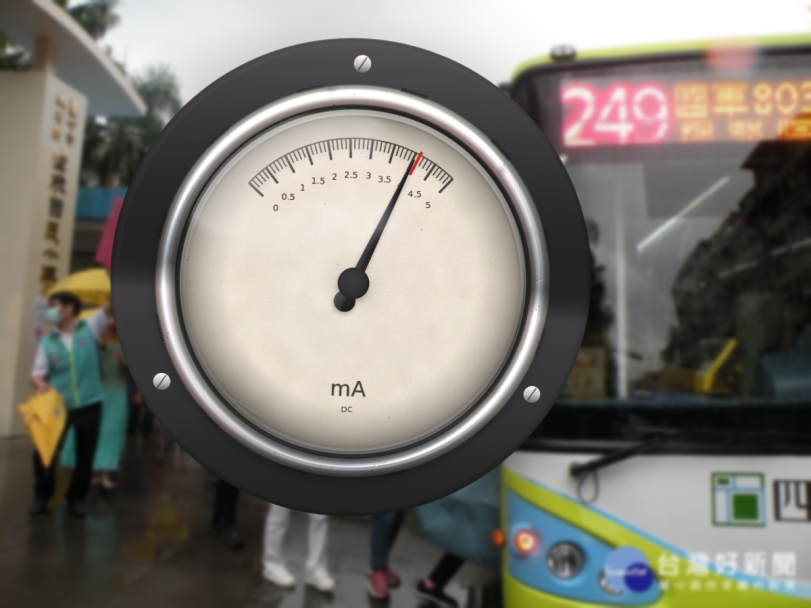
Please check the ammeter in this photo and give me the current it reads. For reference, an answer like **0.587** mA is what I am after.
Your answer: **4** mA
